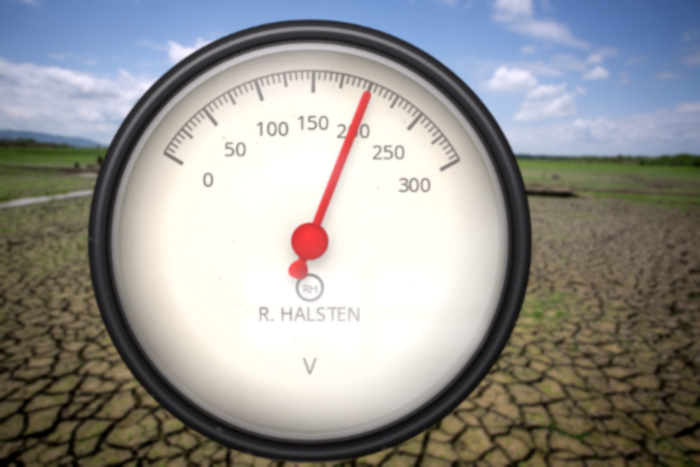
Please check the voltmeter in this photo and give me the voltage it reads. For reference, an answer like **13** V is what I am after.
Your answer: **200** V
